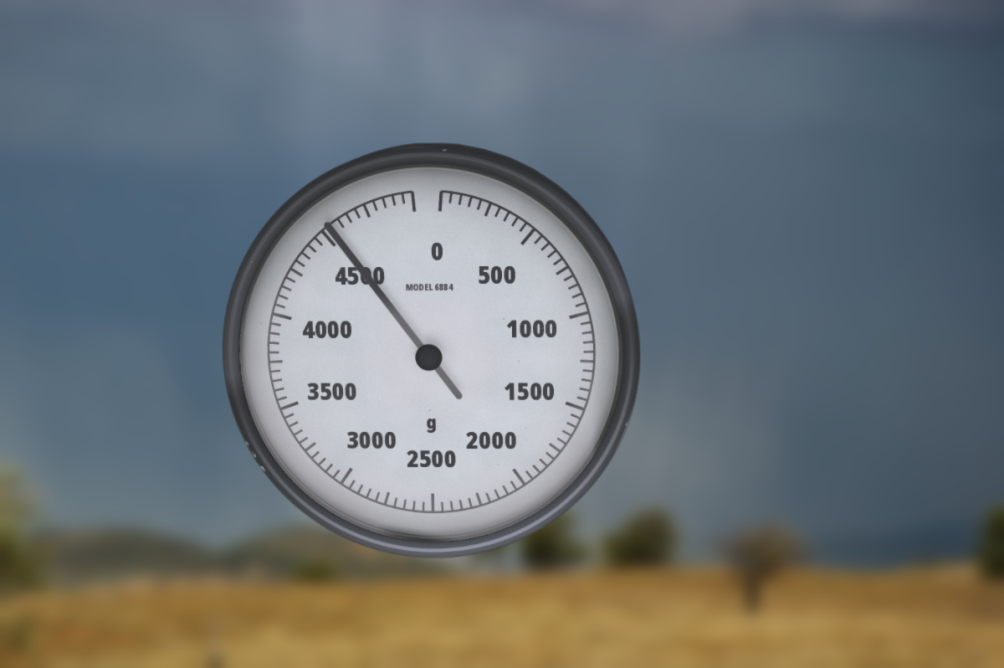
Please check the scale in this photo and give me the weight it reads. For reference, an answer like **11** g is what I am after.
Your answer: **4550** g
